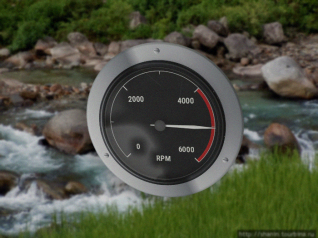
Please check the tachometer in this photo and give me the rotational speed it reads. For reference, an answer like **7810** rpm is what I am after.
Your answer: **5000** rpm
